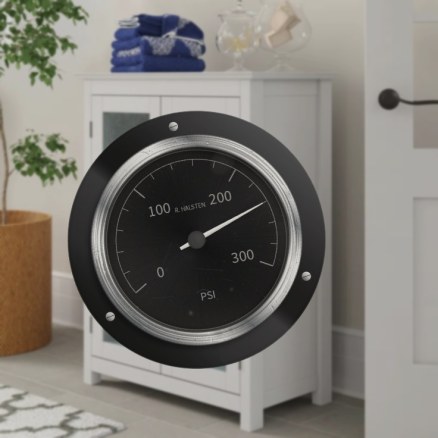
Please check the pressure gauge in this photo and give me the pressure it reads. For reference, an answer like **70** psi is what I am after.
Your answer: **240** psi
